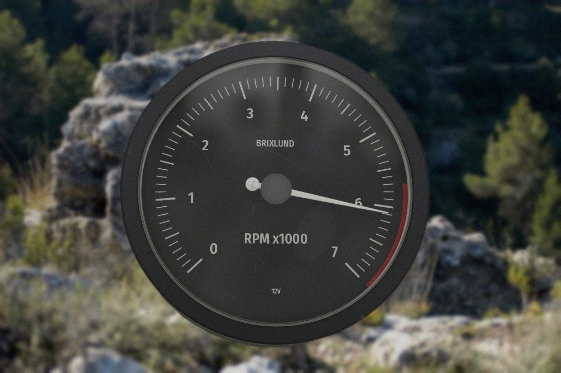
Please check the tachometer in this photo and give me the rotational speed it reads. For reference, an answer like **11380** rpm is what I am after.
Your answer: **6100** rpm
